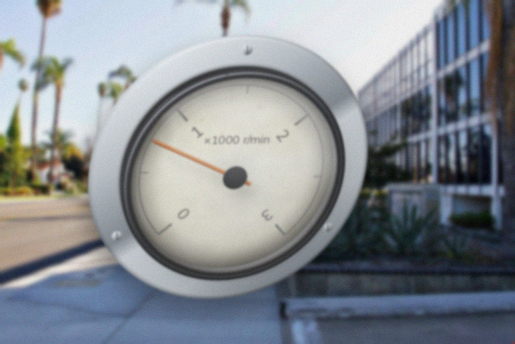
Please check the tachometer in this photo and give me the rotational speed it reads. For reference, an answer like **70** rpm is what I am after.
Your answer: **750** rpm
